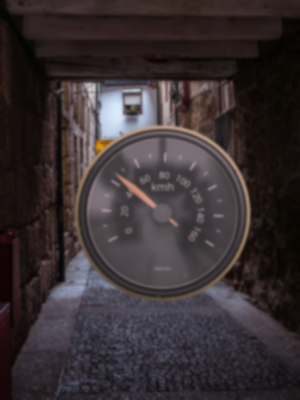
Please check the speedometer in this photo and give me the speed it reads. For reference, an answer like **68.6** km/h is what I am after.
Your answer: **45** km/h
